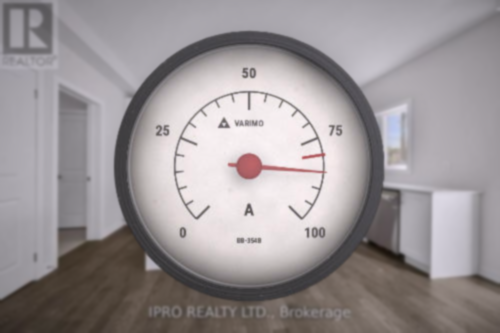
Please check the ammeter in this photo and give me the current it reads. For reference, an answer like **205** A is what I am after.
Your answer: **85** A
